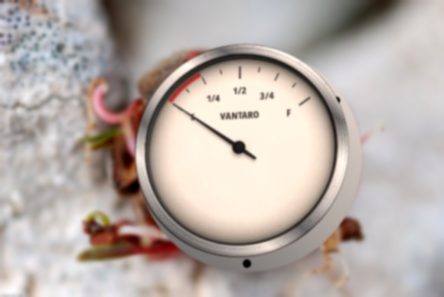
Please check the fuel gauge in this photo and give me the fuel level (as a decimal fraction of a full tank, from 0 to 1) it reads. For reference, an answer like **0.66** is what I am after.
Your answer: **0**
